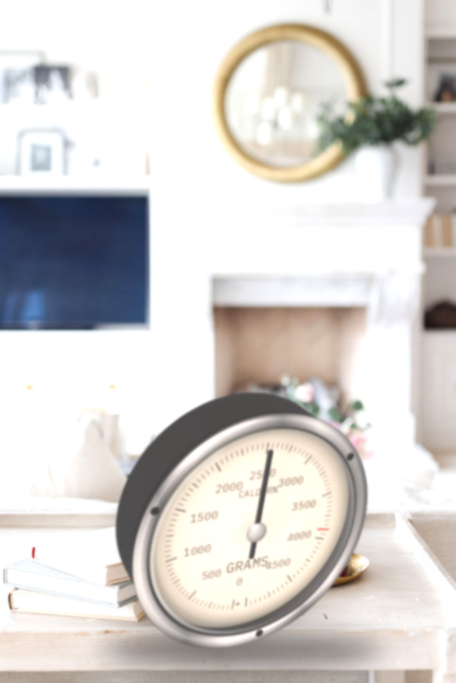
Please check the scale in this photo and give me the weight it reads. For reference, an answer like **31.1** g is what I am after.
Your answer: **2500** g
